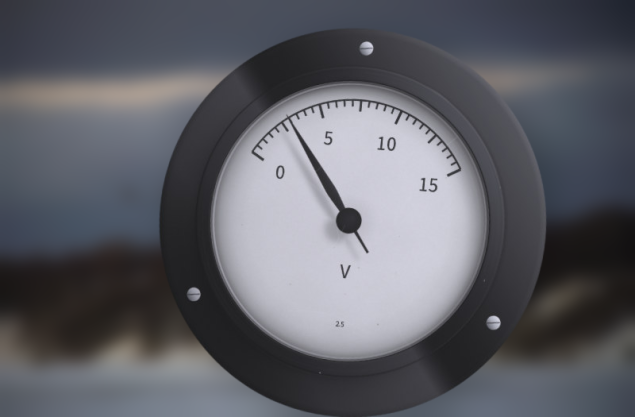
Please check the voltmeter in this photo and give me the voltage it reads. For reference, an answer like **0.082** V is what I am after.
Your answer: **3** V
